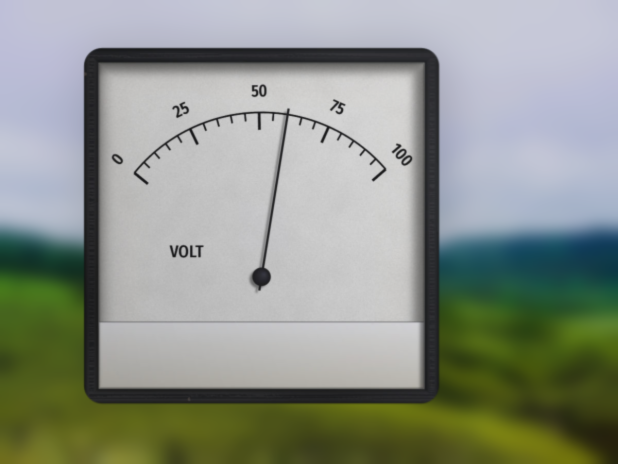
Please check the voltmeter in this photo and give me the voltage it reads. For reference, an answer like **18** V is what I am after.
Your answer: **60** V
